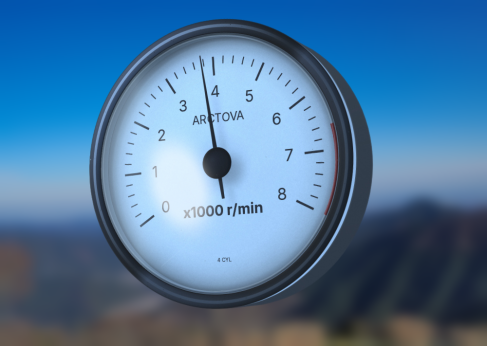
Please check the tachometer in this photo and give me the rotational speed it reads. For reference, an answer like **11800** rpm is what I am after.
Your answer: **3800** rpm
